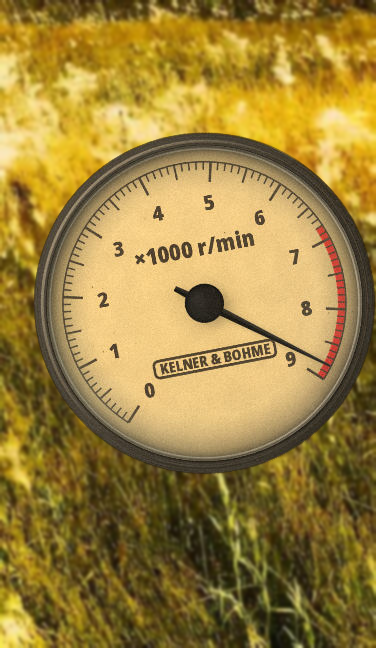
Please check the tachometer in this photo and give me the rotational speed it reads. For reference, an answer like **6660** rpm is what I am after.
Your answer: **8800** rpm
